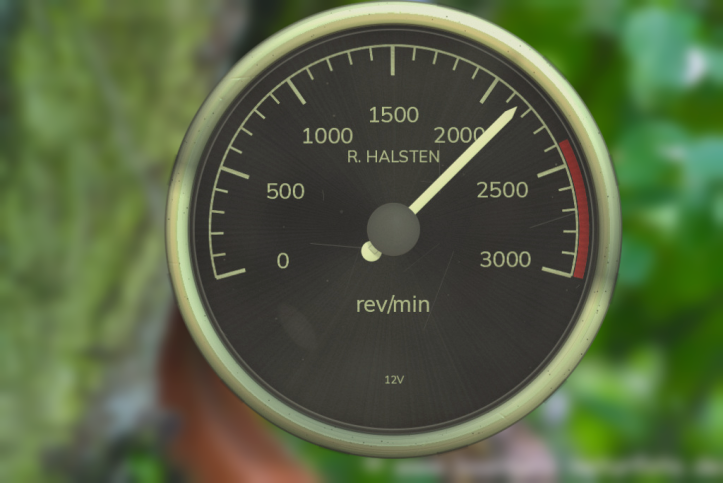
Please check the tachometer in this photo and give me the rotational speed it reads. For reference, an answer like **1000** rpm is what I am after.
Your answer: **2150** rpm
